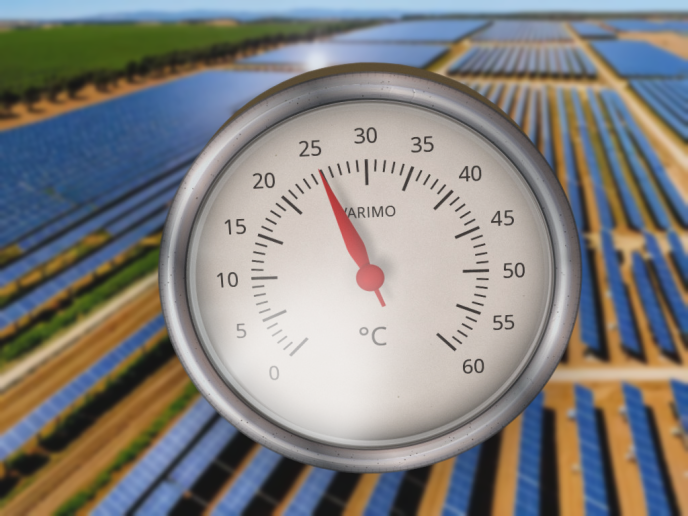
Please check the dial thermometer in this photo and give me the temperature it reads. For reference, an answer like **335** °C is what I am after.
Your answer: **25** °C
